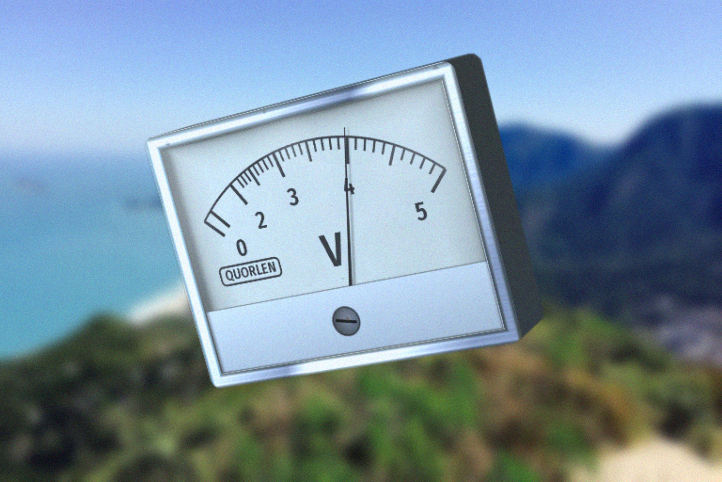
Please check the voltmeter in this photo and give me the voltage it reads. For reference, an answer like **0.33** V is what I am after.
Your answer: **4** V
